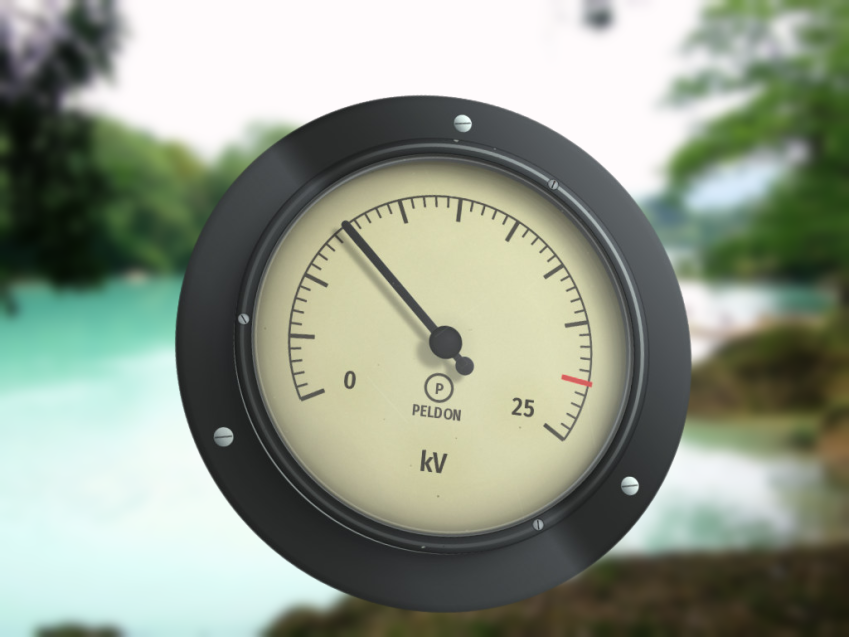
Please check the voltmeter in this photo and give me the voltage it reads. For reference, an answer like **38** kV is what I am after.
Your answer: **7.5** kV
